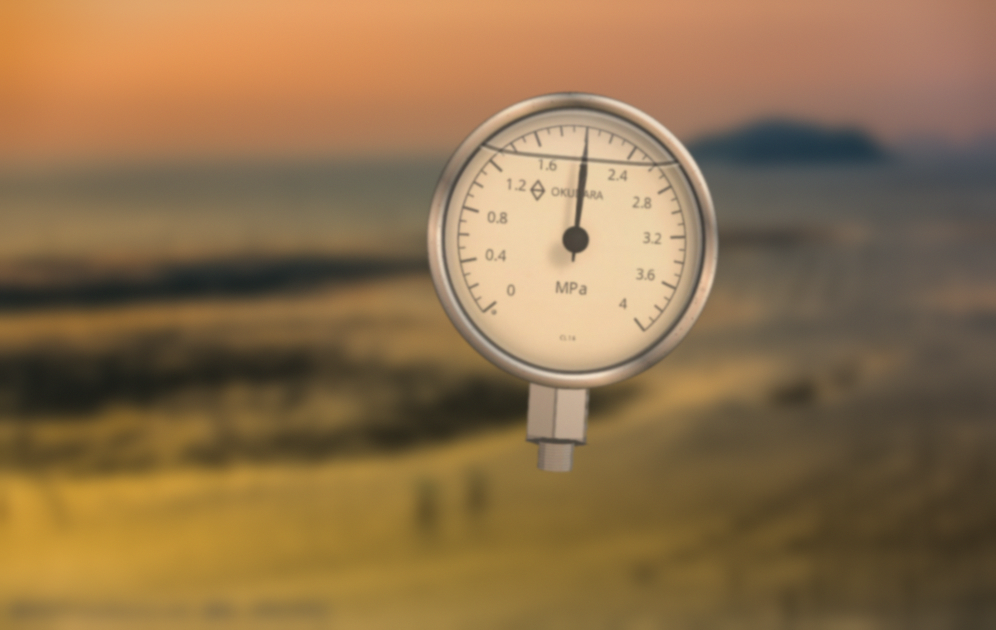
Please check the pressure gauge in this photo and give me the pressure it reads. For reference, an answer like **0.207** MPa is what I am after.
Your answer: **2** MPa
